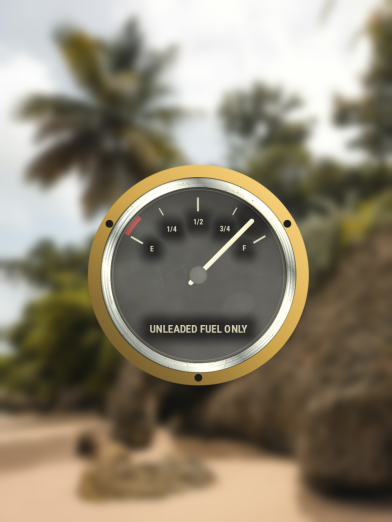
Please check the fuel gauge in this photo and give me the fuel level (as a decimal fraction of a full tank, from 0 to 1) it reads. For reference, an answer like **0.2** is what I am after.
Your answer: **0.875**
